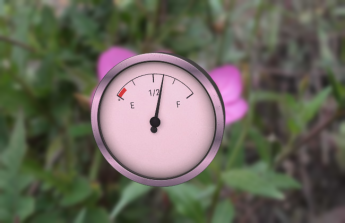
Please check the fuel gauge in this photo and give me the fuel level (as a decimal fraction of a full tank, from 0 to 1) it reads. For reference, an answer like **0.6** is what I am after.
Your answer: **0.625**
